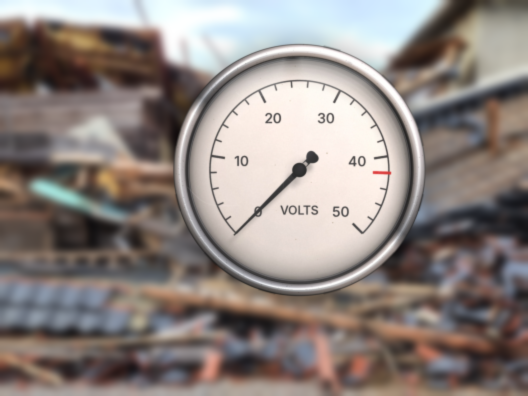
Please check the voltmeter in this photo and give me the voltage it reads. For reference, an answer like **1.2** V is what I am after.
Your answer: **0** V
